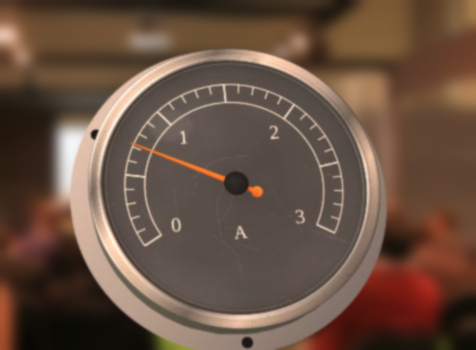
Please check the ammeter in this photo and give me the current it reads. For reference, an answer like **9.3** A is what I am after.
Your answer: **0.7** A
